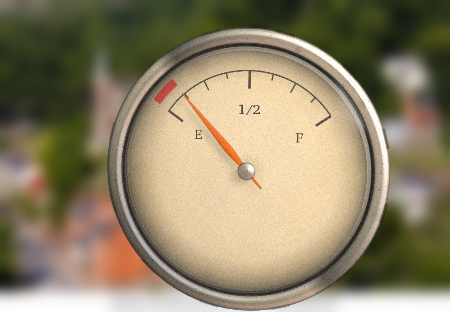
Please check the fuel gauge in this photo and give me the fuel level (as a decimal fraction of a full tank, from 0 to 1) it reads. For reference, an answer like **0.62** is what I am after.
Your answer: **0.125**
